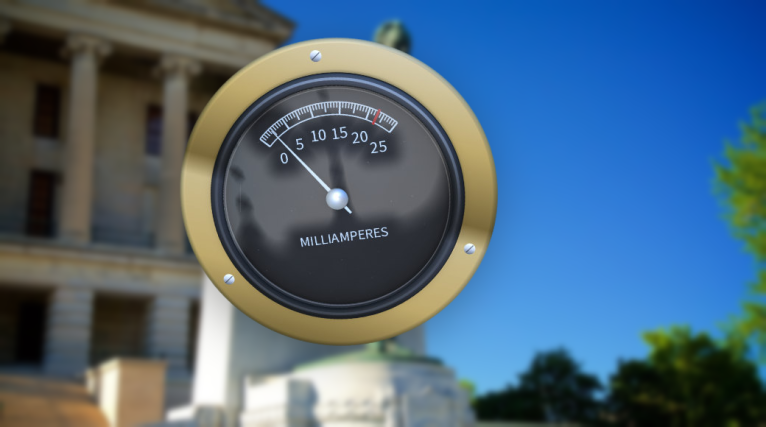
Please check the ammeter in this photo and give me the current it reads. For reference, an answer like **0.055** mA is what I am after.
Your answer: **2.5** mA
